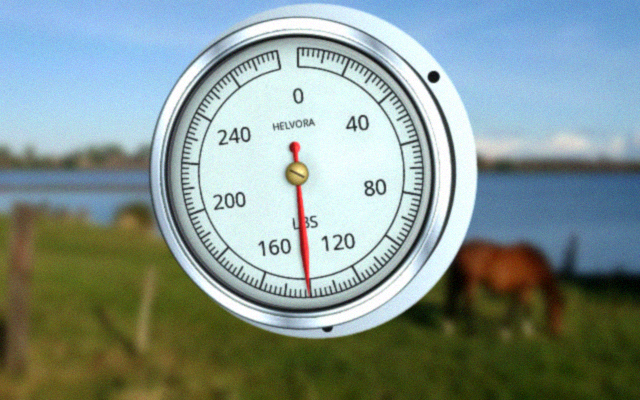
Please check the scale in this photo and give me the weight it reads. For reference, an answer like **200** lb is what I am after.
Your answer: **140** lb
